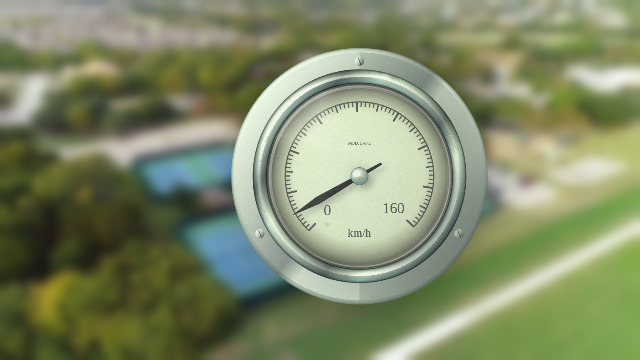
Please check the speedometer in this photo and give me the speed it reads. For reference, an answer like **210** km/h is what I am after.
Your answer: **10** km/h
